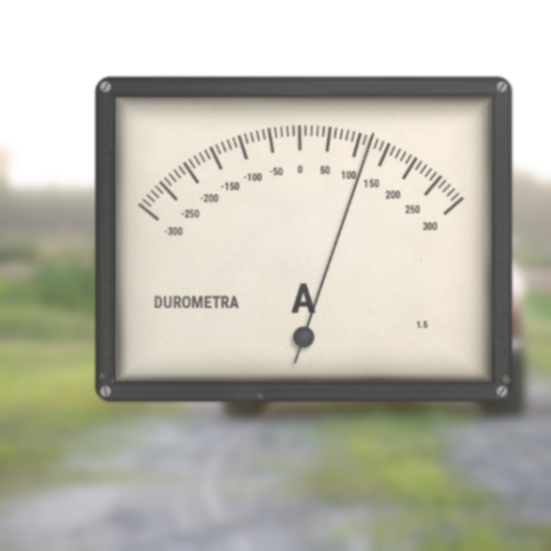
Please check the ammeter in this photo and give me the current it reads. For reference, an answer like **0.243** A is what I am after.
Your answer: **120** A
